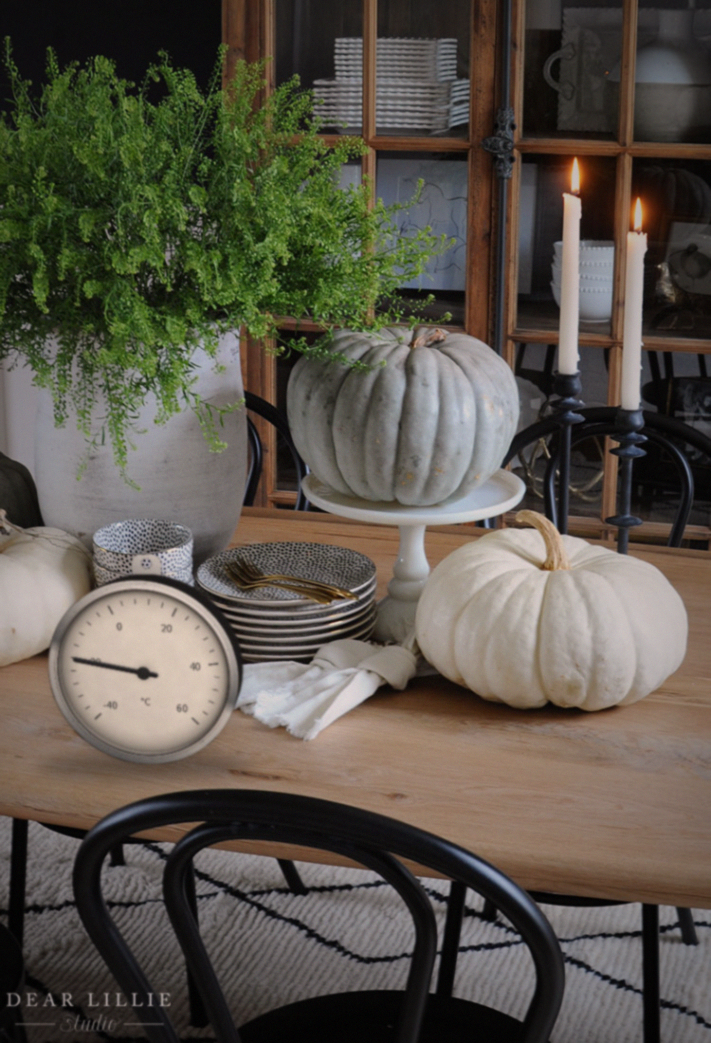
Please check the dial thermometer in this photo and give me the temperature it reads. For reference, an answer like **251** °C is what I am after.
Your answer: **-20** °C
